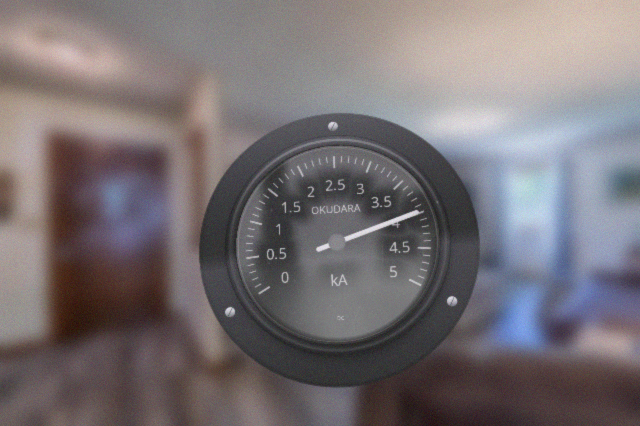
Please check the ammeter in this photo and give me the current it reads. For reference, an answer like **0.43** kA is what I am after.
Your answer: **4** kA
